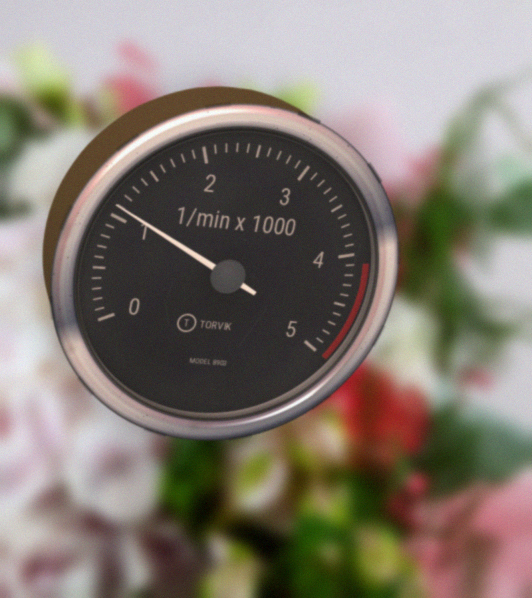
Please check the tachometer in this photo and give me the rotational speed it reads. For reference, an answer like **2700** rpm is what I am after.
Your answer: **1100** rpm
